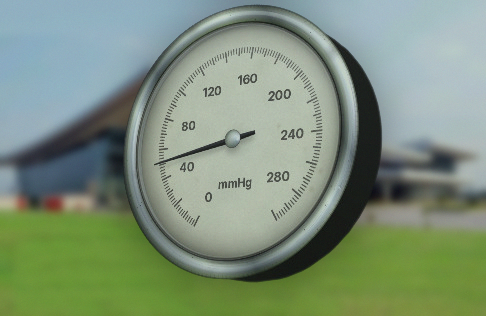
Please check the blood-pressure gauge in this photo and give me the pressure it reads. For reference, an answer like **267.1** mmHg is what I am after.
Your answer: **50** mmHg
